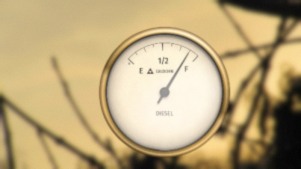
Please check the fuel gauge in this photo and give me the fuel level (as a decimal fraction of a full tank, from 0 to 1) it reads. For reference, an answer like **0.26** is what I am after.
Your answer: **0.875**
